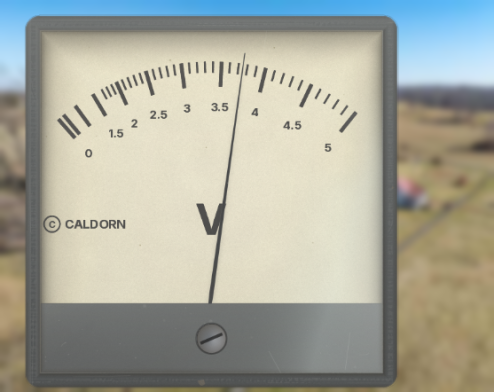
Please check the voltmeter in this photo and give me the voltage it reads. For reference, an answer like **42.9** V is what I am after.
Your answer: **3.75** V
